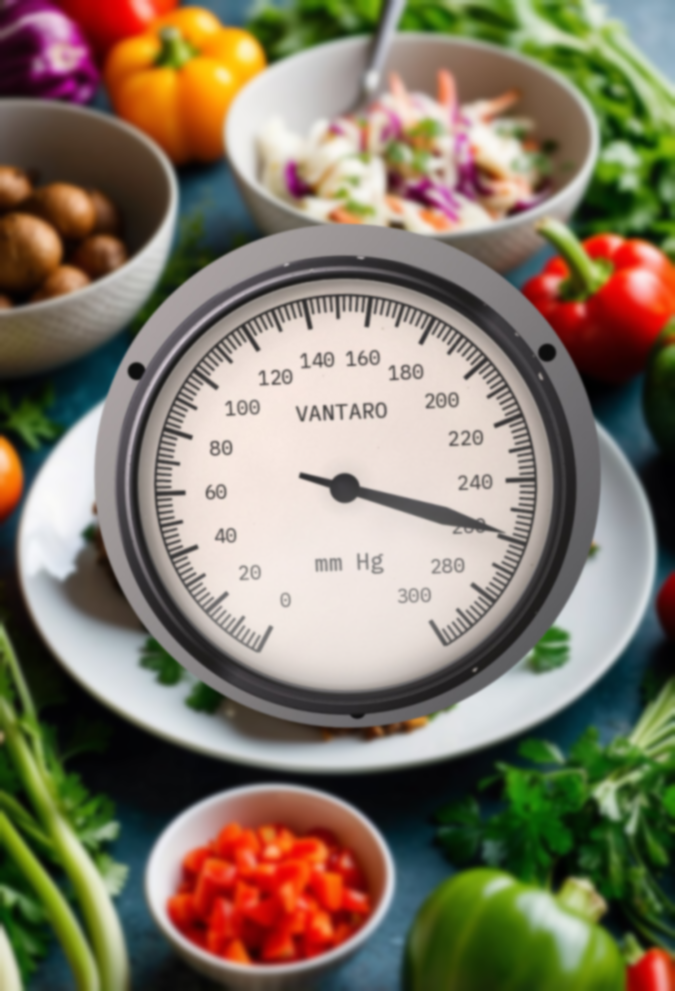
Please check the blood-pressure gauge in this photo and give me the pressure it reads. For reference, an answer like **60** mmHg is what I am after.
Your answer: **258** mmHg
